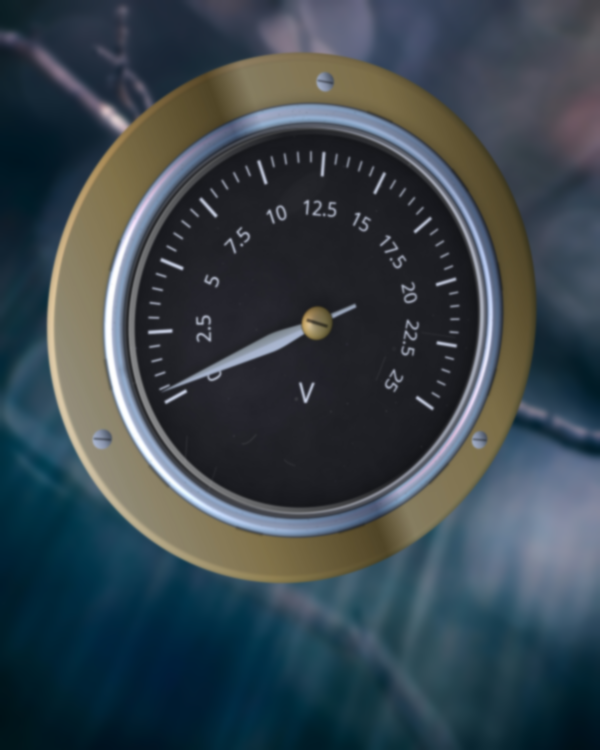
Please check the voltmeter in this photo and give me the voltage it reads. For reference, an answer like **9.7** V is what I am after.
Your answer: **0.5** V
